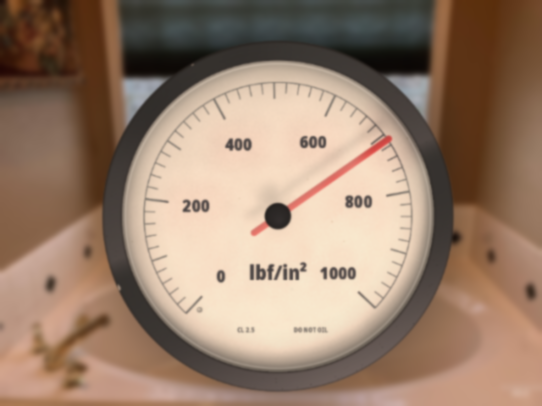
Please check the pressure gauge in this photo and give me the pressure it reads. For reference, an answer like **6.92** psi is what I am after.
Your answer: **710** psi
